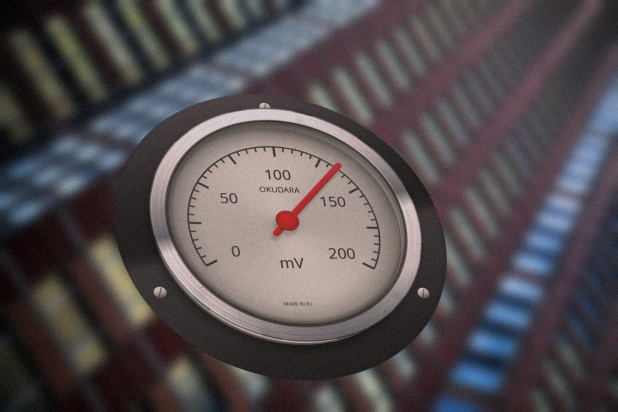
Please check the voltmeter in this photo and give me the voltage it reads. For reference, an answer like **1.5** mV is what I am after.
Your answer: **135** mV
